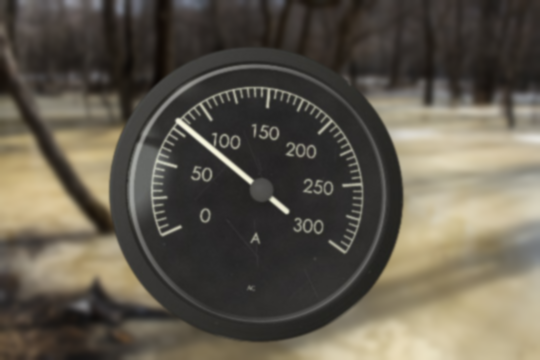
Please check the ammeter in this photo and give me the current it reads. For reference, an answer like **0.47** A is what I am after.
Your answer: **80** A
